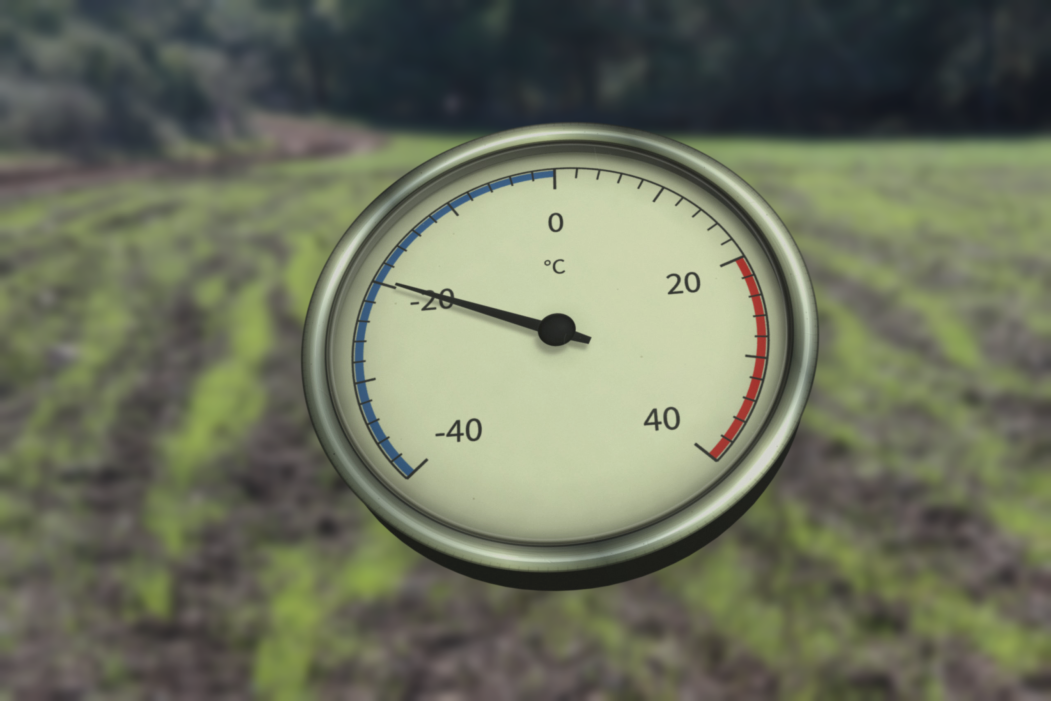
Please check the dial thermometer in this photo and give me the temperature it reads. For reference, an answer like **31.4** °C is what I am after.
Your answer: **-20** °C
